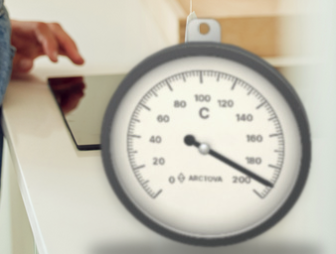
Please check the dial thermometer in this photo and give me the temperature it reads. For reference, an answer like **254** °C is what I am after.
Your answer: **190** °C
